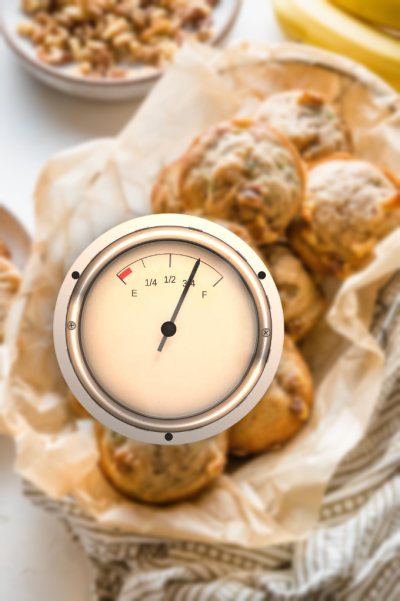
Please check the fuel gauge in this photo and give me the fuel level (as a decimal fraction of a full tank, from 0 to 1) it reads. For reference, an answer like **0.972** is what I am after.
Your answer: **0.75**
